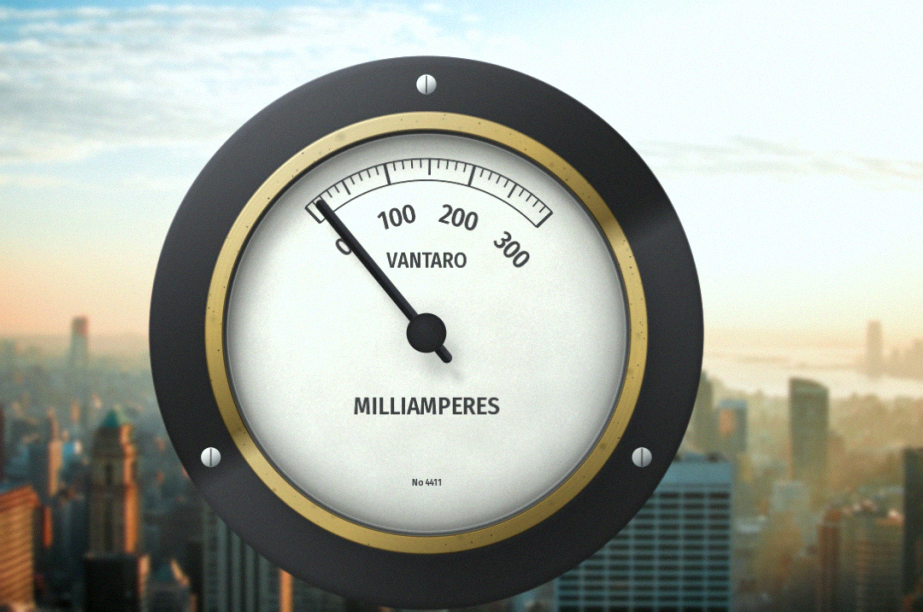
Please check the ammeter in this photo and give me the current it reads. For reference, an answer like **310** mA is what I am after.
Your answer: **15** mA
